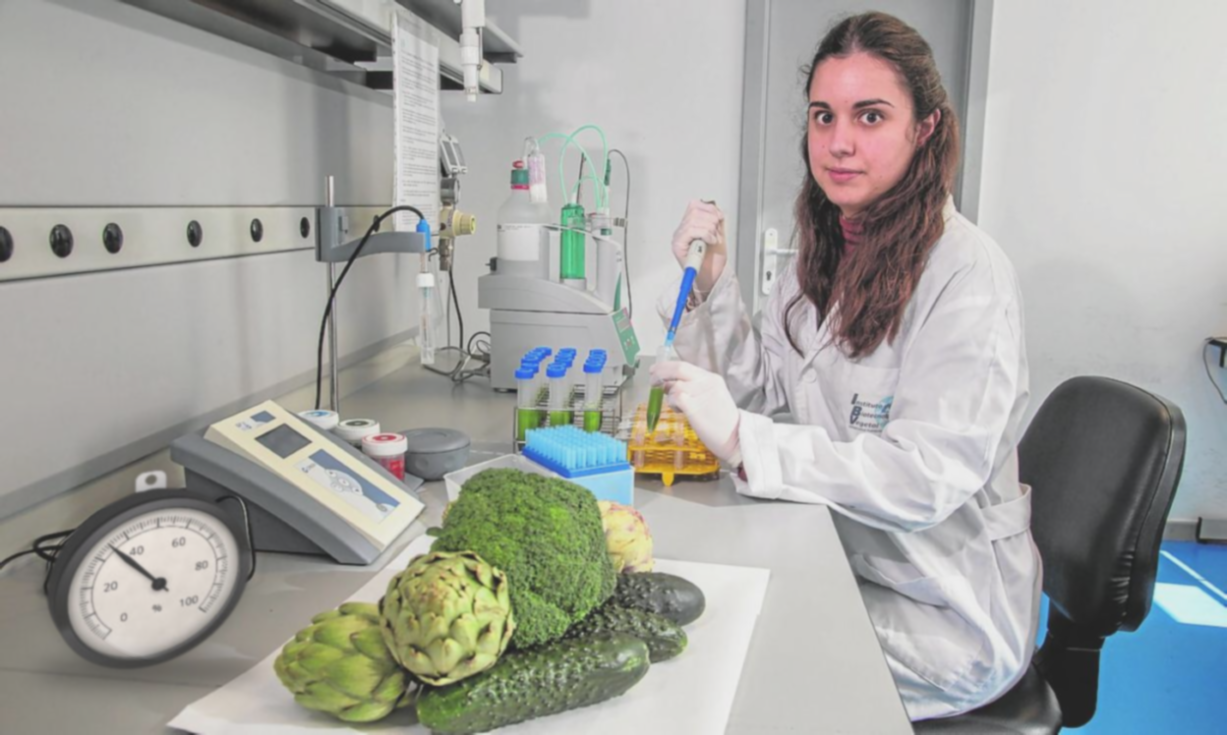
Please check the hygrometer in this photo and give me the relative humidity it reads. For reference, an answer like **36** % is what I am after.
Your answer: **35** %
